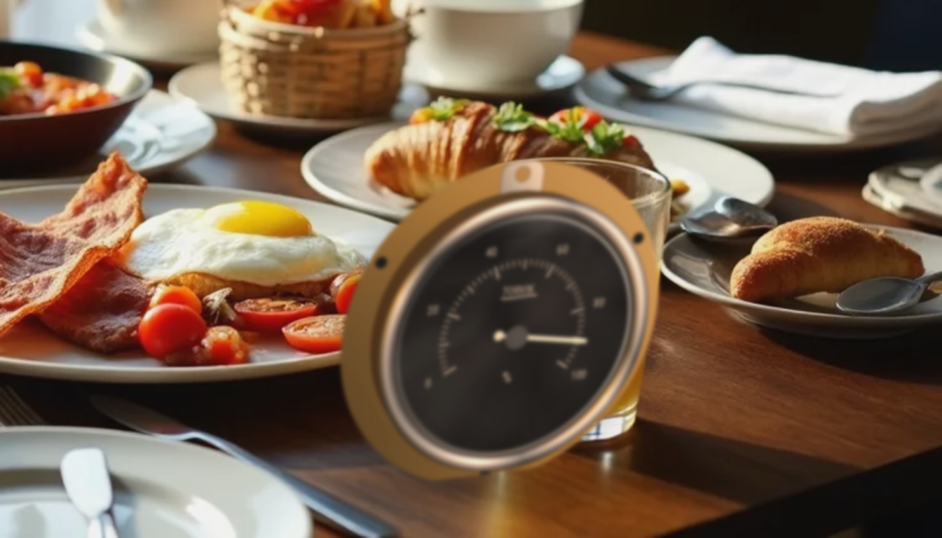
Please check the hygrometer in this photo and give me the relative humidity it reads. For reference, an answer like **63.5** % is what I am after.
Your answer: **90** %
